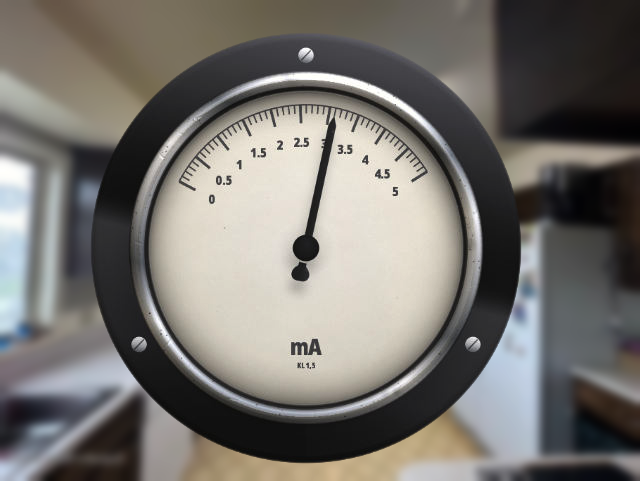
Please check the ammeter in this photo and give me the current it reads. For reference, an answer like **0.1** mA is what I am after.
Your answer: **3.1** mA
